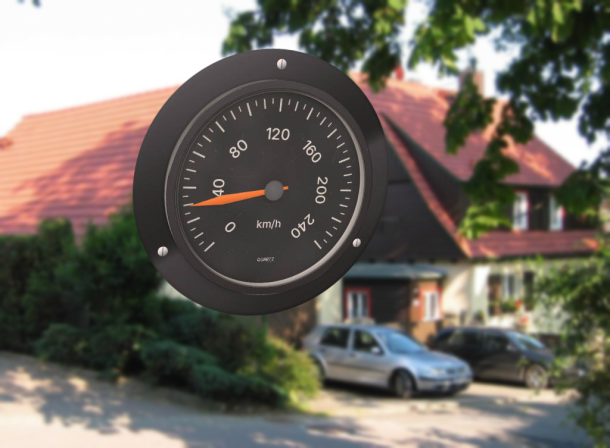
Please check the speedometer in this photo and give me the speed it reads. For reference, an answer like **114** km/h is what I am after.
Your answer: **30** km/h
